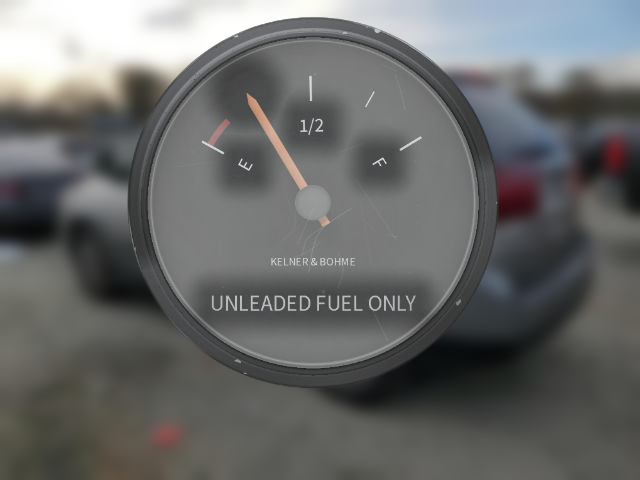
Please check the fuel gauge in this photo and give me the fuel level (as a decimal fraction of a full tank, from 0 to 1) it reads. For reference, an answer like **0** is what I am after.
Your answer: **0.25**
